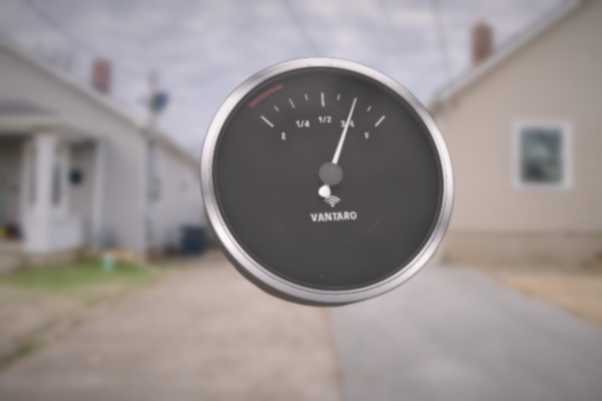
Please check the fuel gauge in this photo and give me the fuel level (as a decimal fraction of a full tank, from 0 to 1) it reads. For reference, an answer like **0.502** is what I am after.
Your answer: **0.75**
